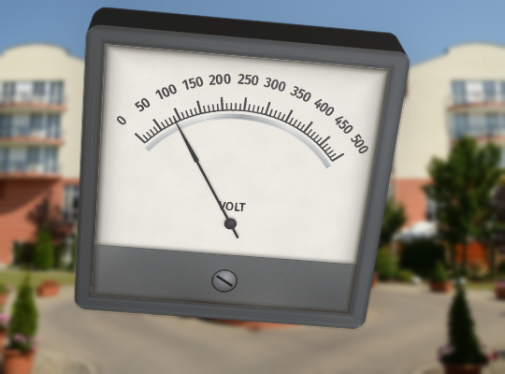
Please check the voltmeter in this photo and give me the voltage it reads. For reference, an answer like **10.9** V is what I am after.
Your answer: **90** V
